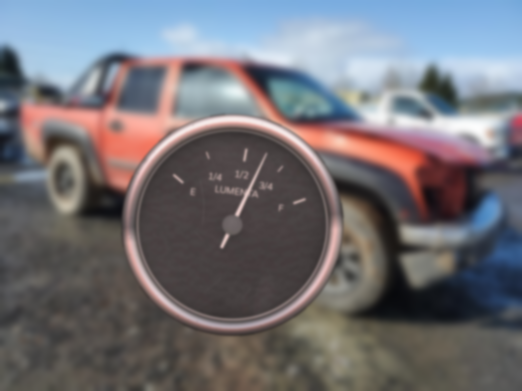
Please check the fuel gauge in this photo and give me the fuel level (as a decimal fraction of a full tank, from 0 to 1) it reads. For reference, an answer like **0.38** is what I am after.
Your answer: **0.625**
